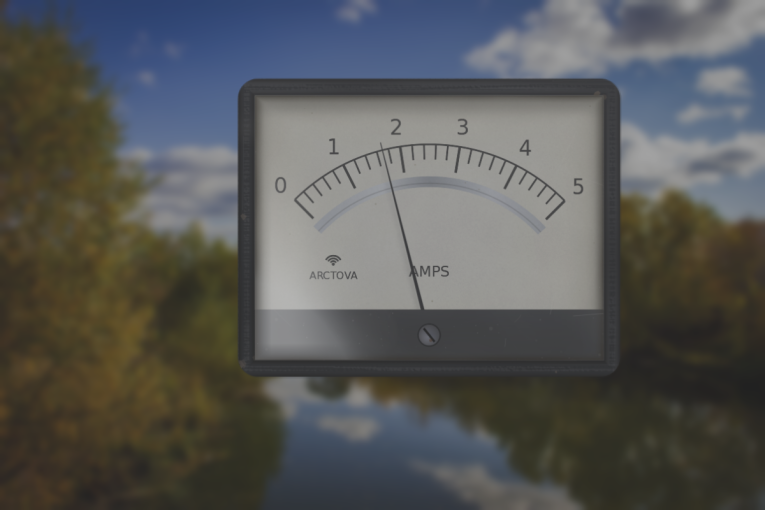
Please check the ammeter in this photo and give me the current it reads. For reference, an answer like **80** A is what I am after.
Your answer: **1.7** A
